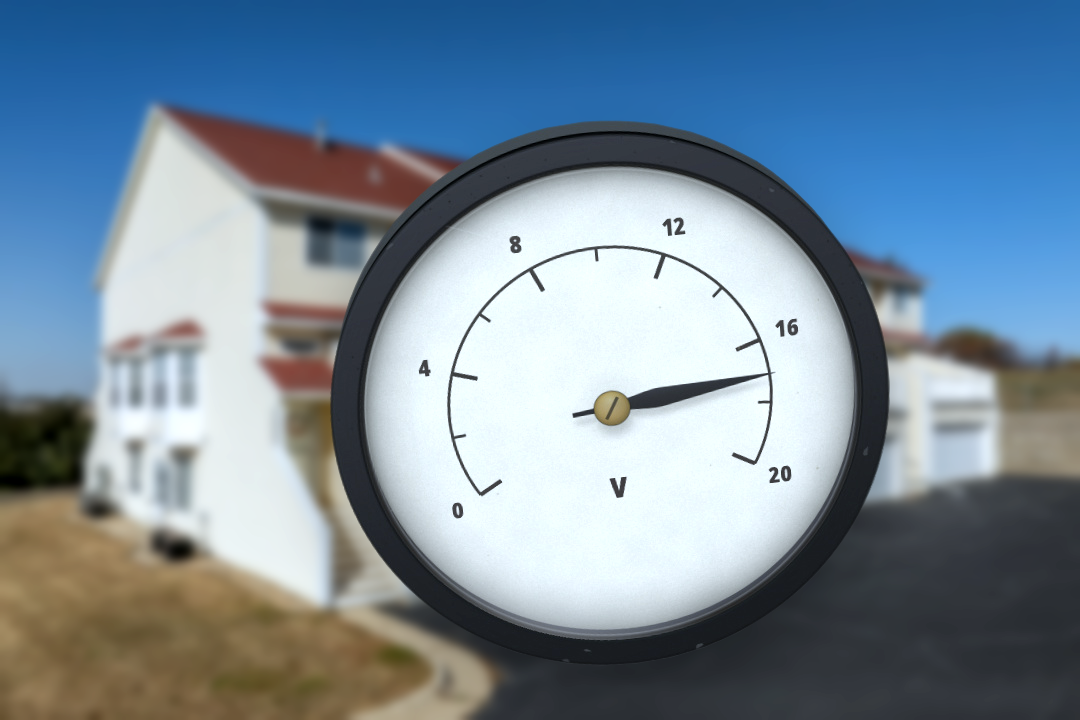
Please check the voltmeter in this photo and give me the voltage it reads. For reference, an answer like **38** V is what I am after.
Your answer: **17** V
